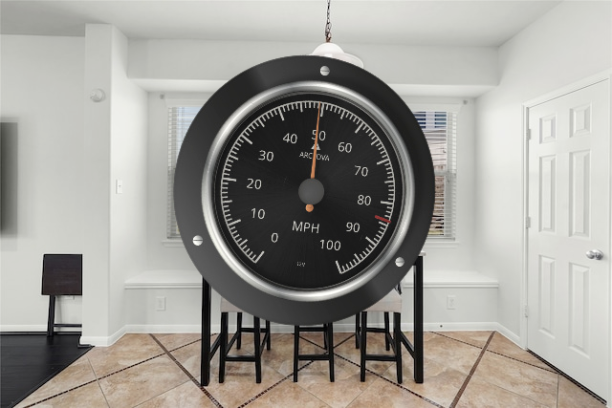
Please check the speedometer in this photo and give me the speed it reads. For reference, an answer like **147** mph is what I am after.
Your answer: **49** mph
